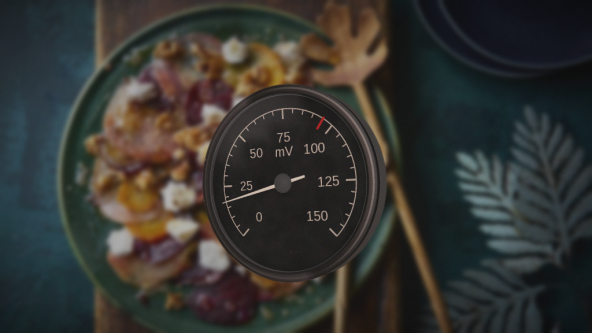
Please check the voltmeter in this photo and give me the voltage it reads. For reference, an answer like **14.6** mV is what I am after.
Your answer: **17.5** mV
